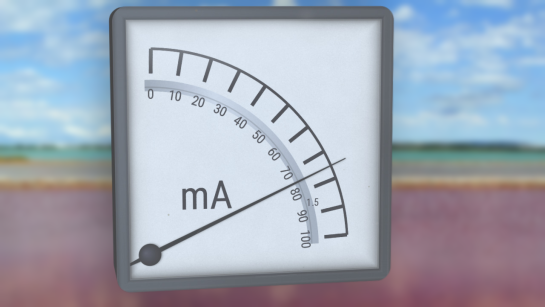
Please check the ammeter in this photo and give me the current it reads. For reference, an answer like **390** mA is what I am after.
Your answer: **75** mA
